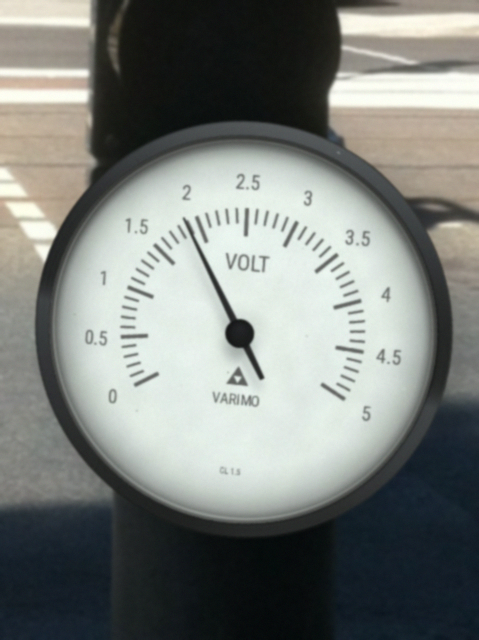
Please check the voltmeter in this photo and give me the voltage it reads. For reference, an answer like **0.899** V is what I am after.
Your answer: **1.9** V
